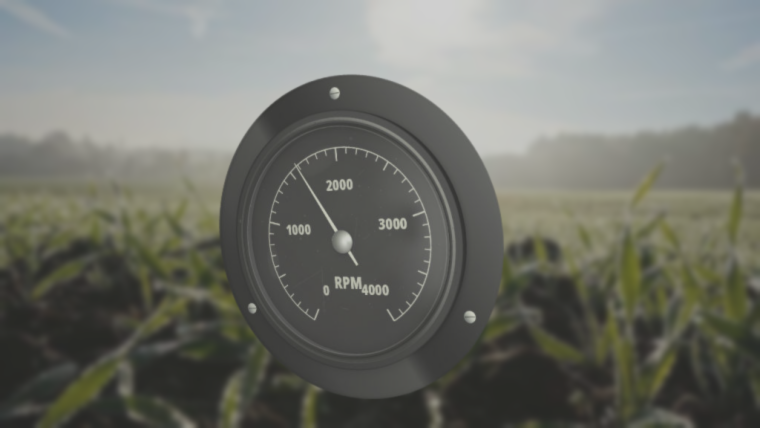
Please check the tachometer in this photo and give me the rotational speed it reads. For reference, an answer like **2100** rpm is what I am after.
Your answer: **1600** rpm
